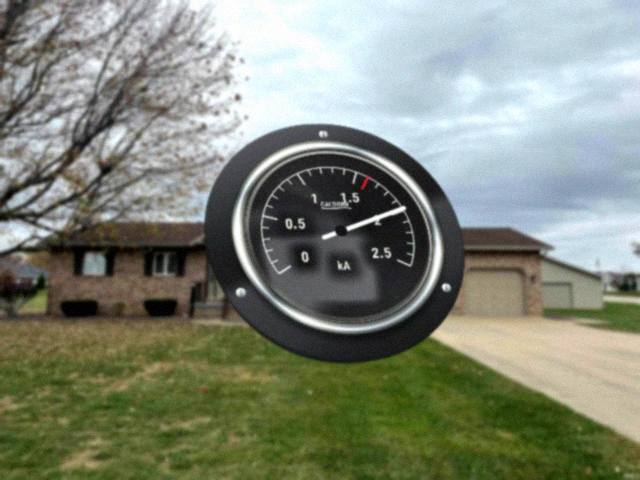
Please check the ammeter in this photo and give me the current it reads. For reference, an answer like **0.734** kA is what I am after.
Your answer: **2** kA
